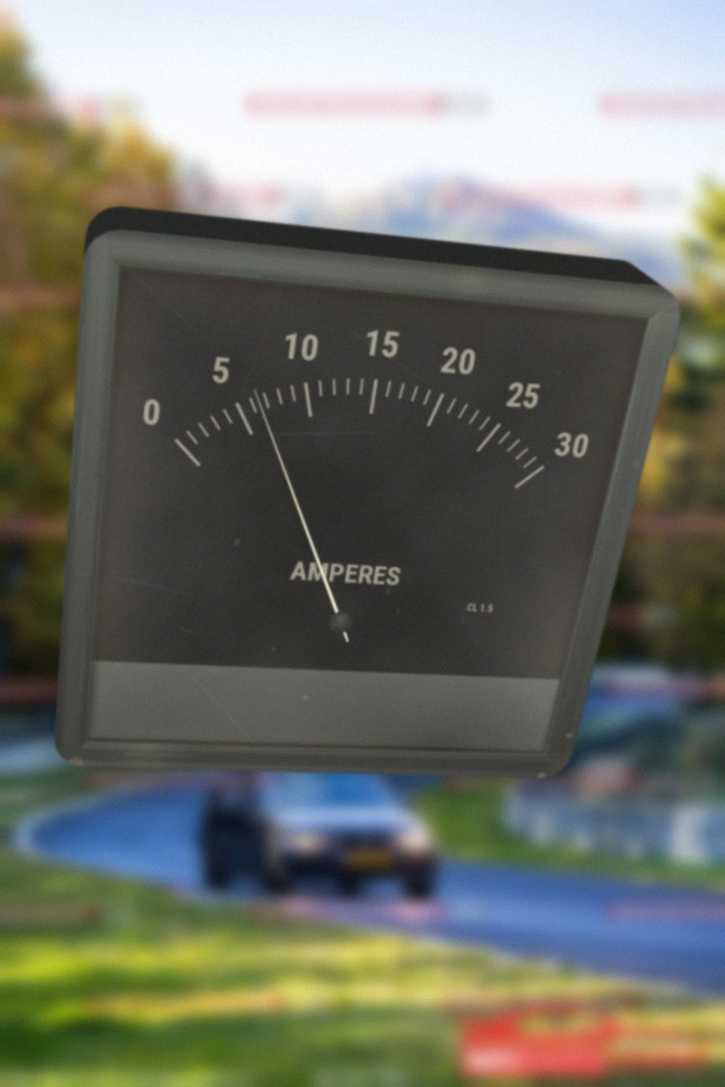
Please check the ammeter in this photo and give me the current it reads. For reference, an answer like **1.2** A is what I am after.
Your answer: **6.5** A
